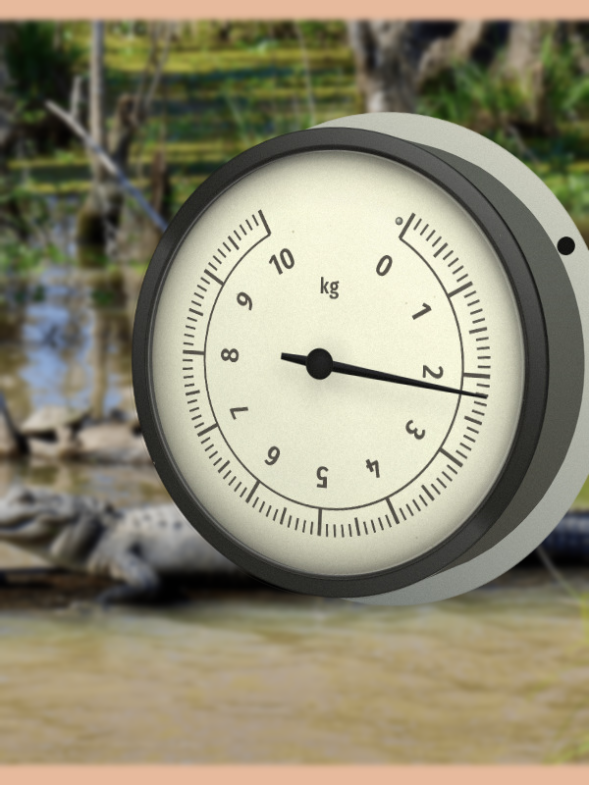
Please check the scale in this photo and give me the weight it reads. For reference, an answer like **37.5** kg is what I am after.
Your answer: **2.2** kg
